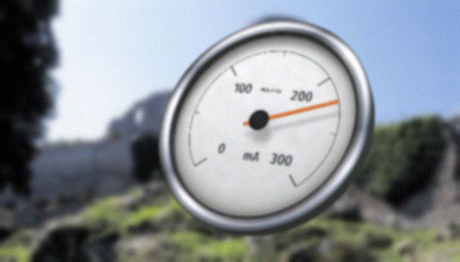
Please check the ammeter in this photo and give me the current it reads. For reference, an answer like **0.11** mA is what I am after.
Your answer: **225** mA
